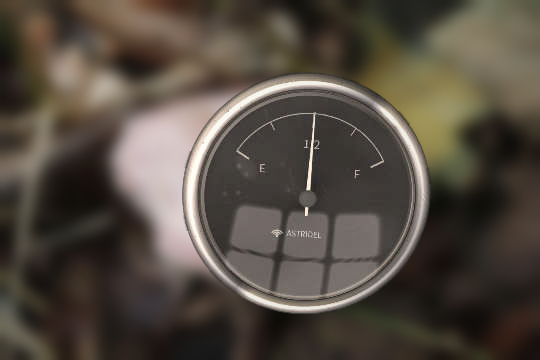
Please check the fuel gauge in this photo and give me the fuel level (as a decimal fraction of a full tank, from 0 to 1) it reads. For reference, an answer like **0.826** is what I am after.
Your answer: **0.5**
